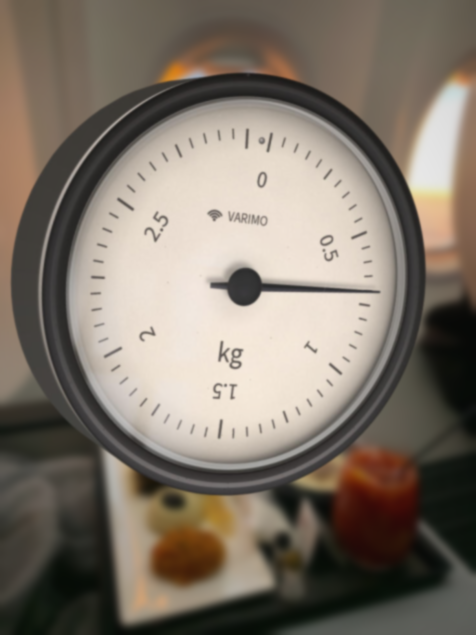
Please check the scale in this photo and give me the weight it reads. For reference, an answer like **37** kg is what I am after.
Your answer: **0.7** kg
